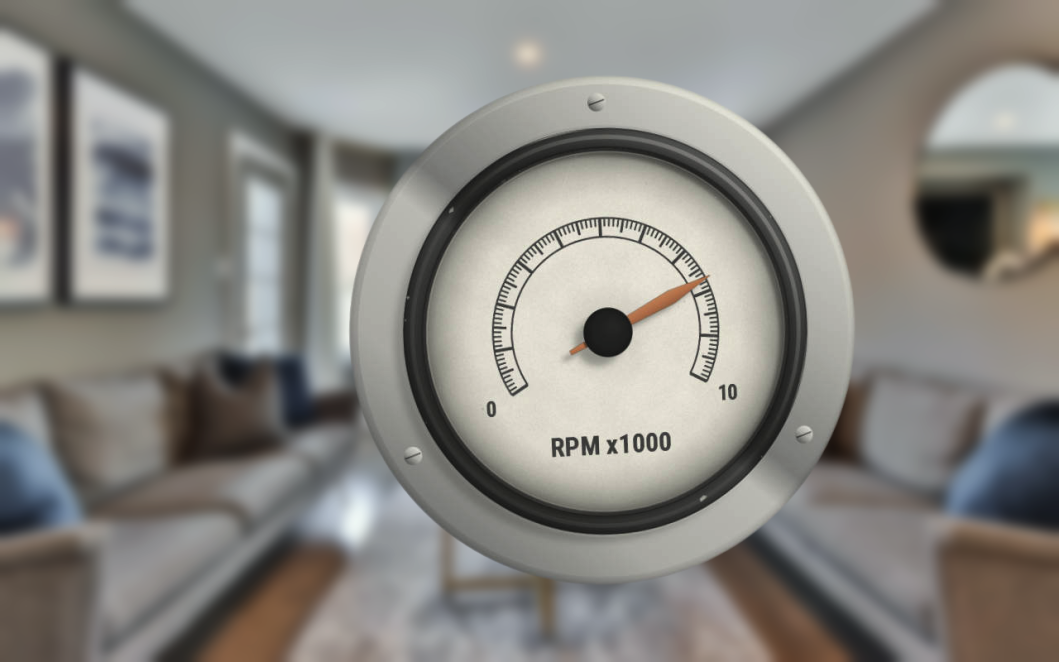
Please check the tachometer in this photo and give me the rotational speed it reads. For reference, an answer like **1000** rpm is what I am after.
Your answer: **7700** rpm
